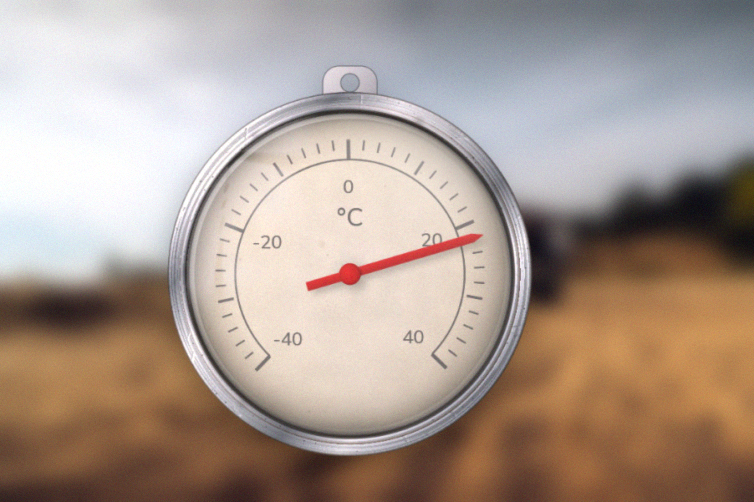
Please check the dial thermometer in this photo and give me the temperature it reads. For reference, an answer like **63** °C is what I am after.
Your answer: **22** °C
